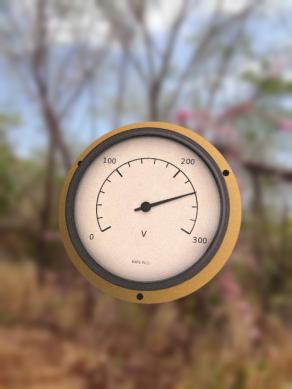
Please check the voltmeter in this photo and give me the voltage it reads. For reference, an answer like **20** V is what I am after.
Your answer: **240** V
